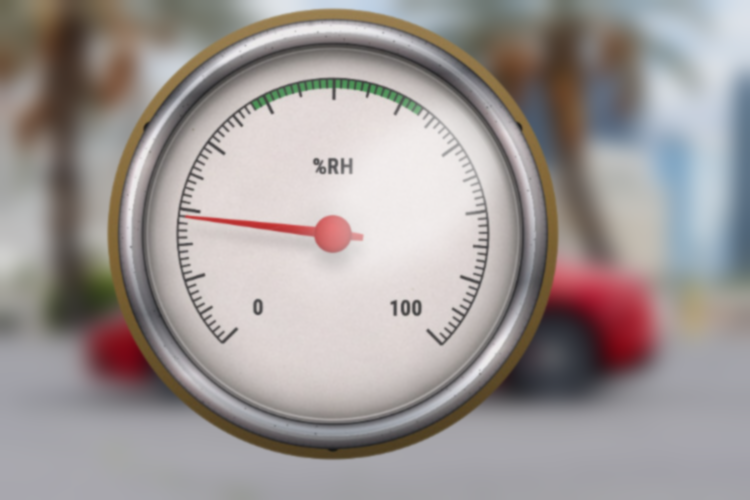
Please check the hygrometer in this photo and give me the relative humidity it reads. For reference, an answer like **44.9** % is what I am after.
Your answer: **19** %
